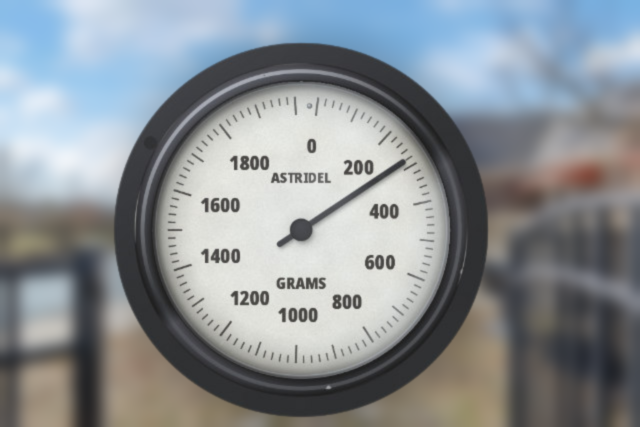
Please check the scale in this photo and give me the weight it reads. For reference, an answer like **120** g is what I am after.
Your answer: **280** g
